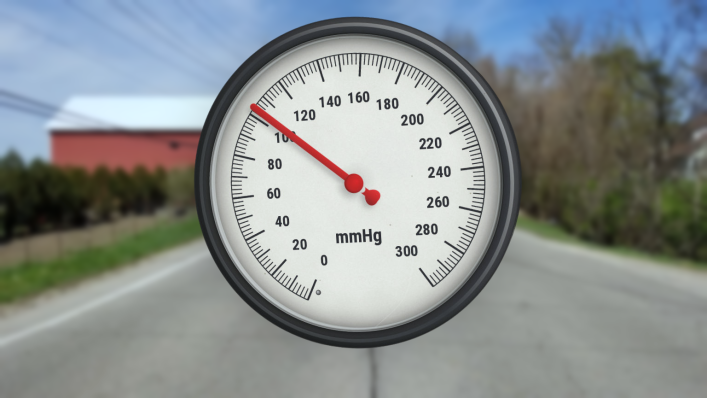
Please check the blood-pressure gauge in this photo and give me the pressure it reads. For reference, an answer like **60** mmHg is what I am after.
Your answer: **104** mmHg
